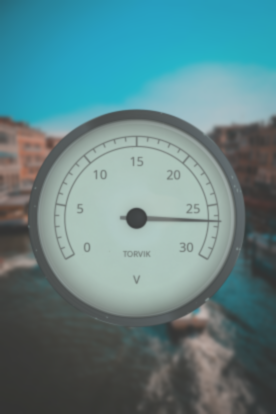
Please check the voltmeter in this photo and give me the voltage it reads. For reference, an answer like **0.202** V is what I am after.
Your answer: **26.5** V
